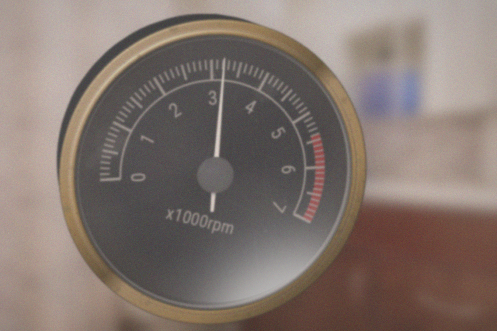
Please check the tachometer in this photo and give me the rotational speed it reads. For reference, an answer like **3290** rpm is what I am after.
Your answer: **3200** rpm
